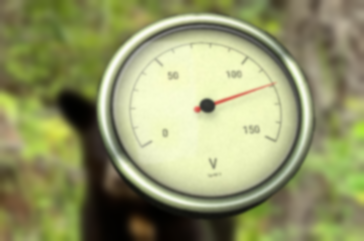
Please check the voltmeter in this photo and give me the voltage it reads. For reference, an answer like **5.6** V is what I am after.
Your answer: **120** V
